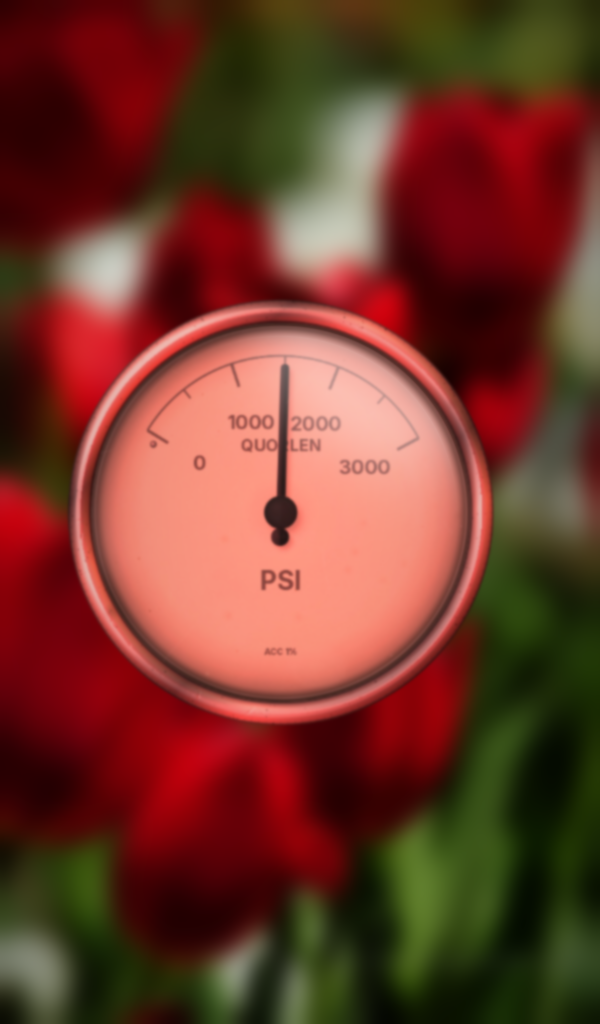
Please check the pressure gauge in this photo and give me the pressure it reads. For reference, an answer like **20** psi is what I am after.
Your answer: **1500** psi
